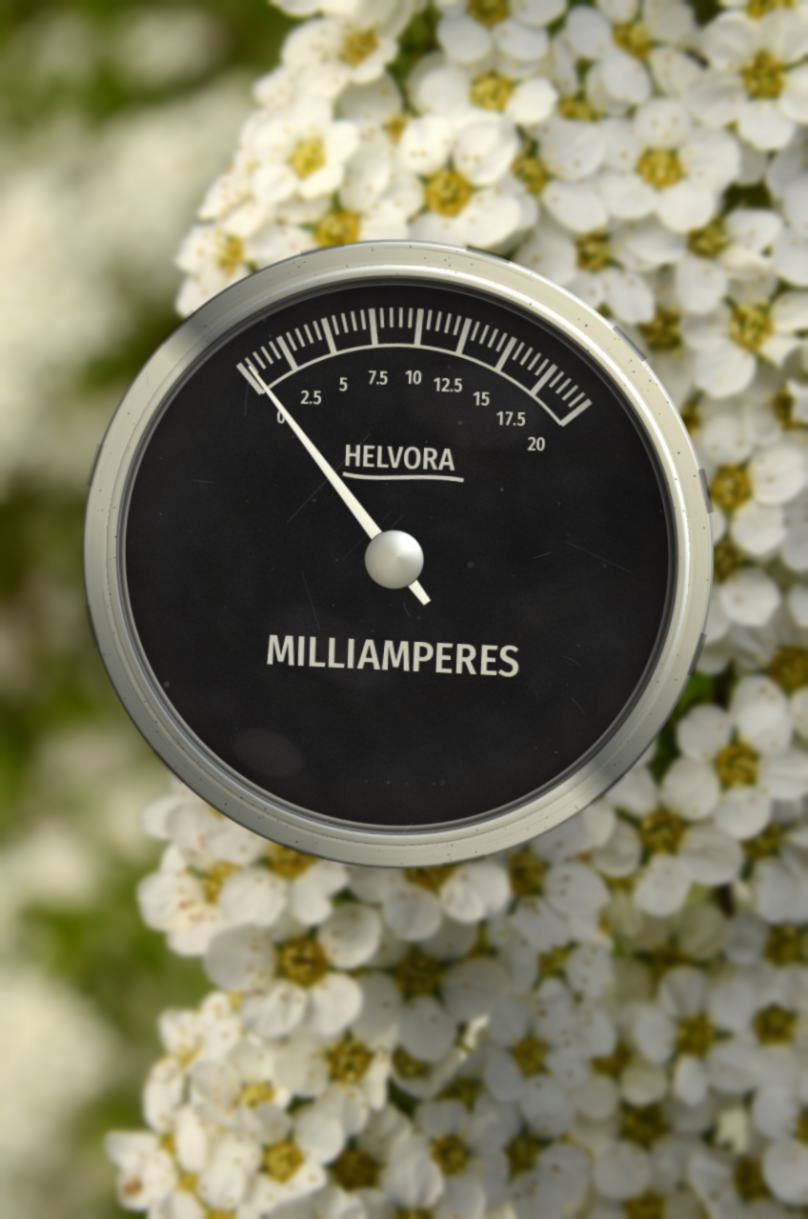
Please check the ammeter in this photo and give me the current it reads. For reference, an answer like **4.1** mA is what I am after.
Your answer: **0.5** mA
